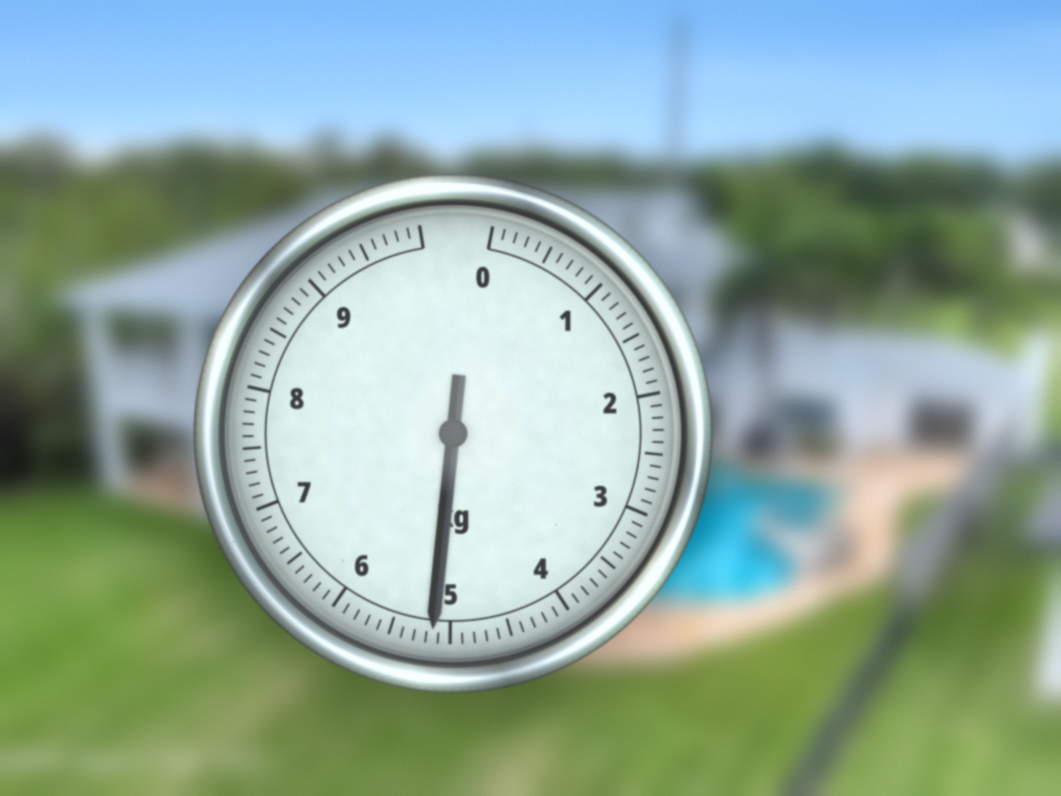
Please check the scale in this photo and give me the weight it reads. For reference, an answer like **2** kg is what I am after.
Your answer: **5.15** kg
